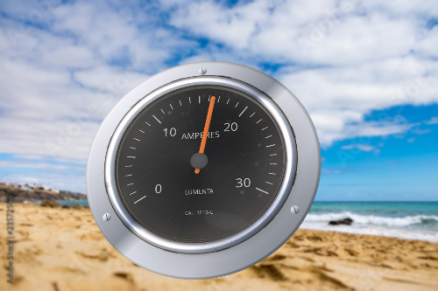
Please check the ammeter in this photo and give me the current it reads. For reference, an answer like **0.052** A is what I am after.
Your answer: **16.5** A
